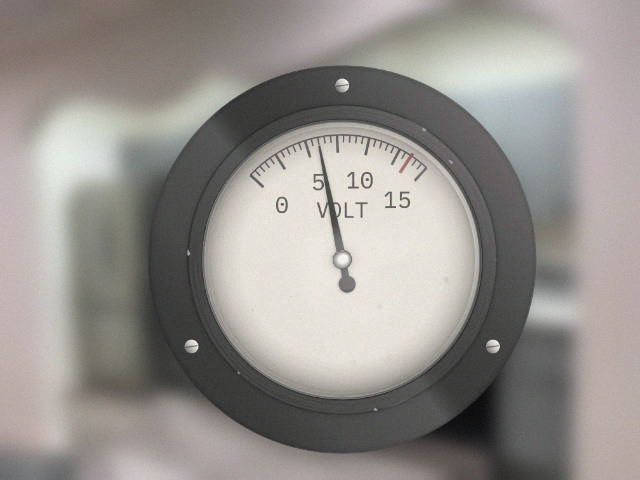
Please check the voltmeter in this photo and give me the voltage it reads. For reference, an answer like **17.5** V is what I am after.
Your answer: **6** V
